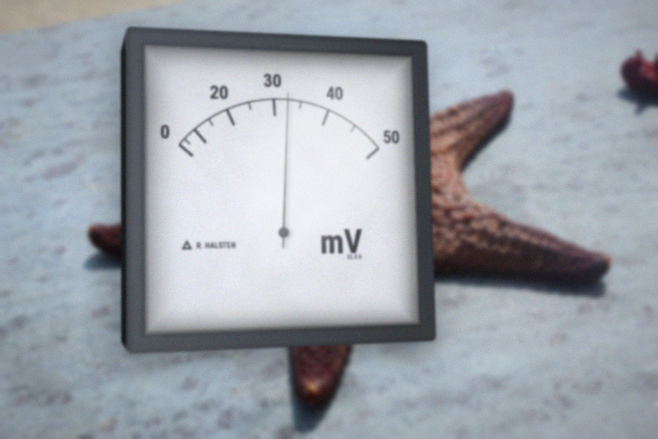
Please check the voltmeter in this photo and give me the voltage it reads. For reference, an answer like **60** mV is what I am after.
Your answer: **32.5** mV
